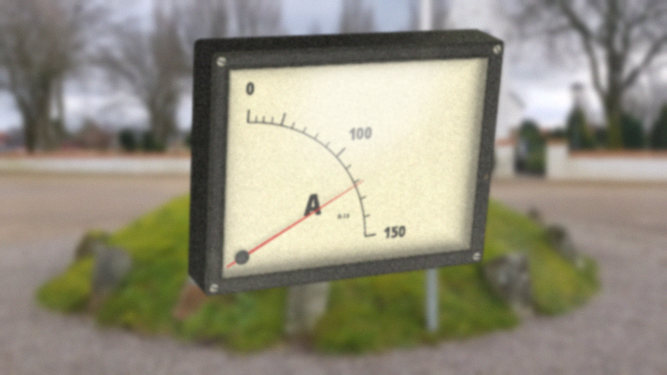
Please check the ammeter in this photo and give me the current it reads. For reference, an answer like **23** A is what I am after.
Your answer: **120** A
